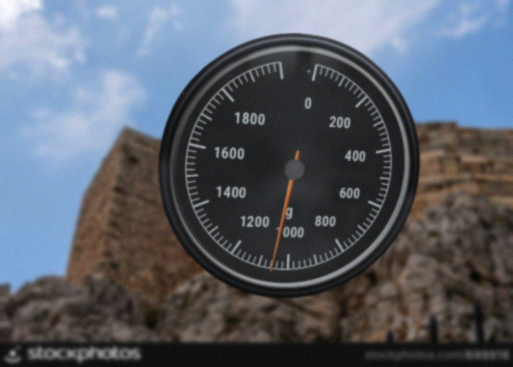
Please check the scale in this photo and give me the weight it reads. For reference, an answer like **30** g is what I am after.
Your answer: **1060** g
